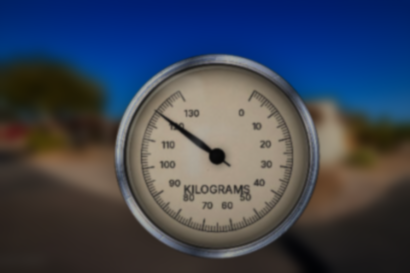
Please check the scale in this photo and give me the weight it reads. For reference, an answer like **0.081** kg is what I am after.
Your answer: **120** kg
